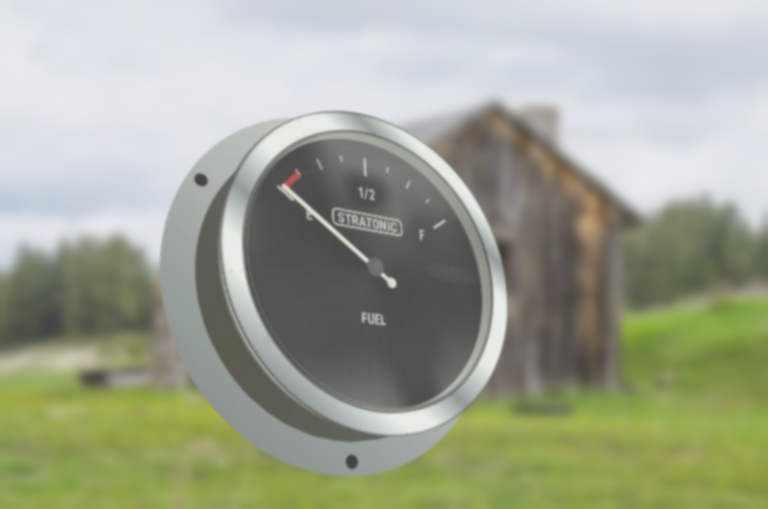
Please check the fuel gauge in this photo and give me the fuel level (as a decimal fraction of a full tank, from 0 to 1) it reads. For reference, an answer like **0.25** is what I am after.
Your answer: **0**
